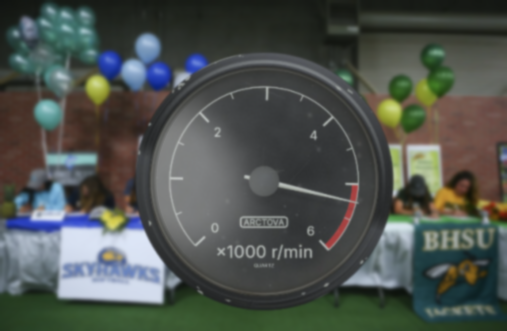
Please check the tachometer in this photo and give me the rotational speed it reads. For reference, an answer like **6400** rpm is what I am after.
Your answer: **5250** rpm
